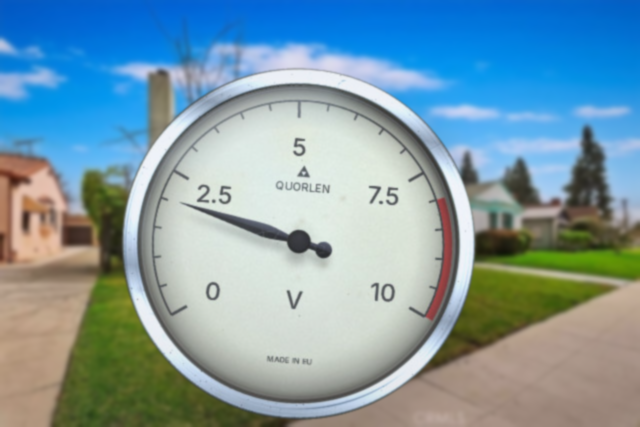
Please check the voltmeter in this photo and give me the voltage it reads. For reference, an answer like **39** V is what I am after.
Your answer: **2** V
